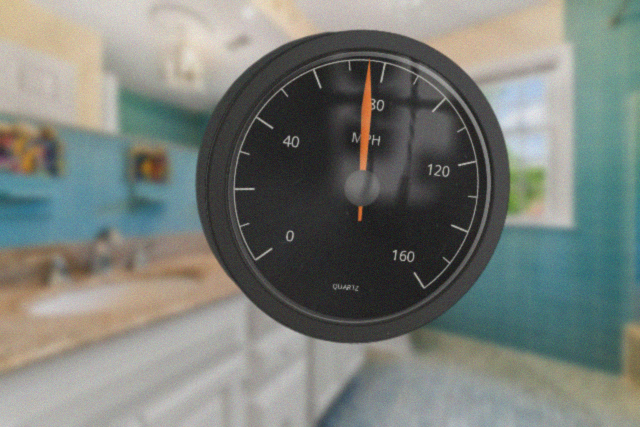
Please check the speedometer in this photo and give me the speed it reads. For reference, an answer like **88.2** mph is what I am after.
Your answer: **75** mph
